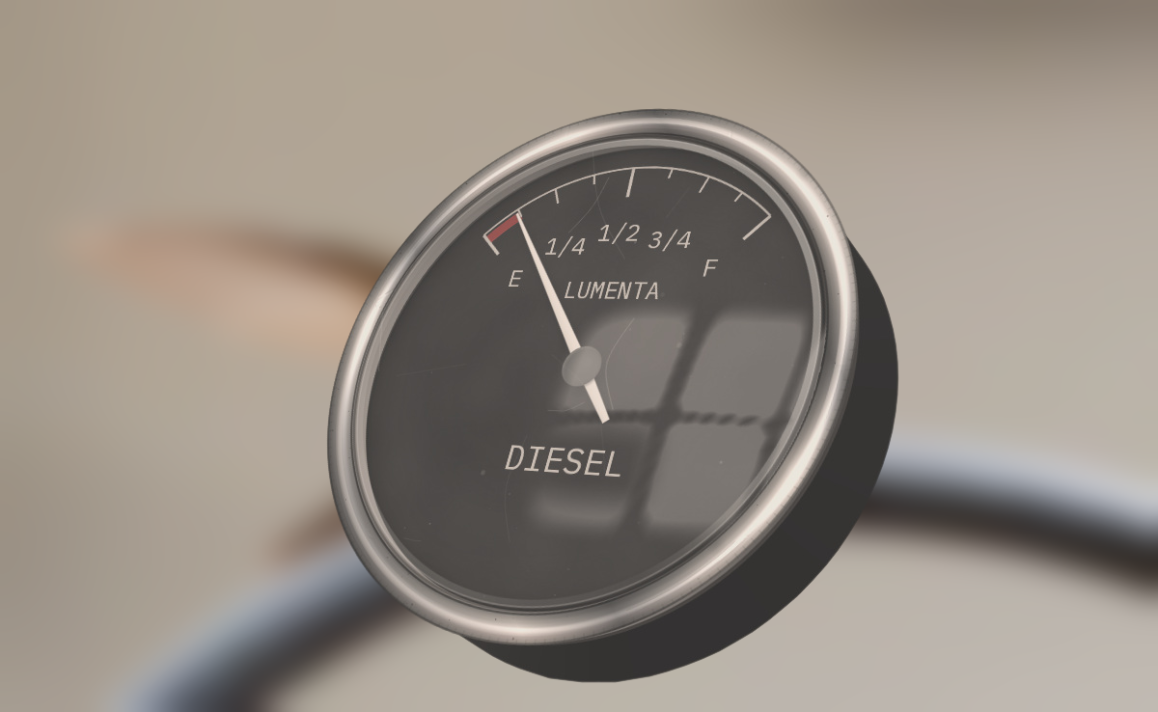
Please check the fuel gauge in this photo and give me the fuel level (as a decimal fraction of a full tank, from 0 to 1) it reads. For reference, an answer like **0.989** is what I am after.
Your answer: **0.125**
